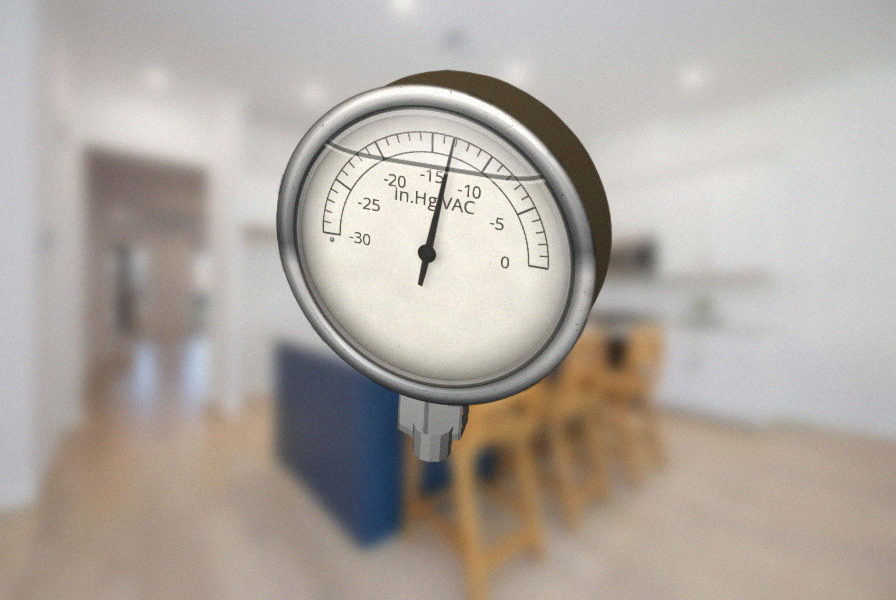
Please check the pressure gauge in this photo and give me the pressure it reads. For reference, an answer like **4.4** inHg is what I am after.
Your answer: **-13** inHg
